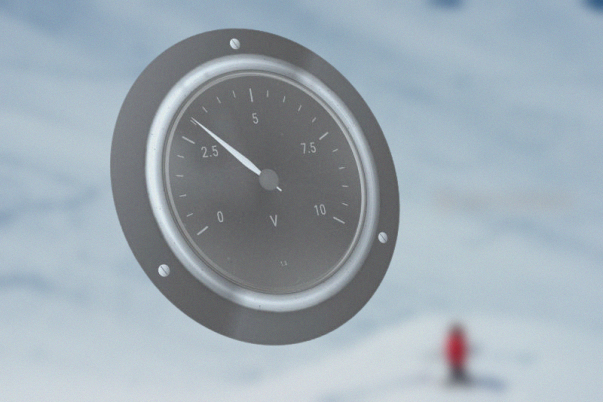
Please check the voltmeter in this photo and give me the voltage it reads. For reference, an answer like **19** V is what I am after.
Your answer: **3** V
